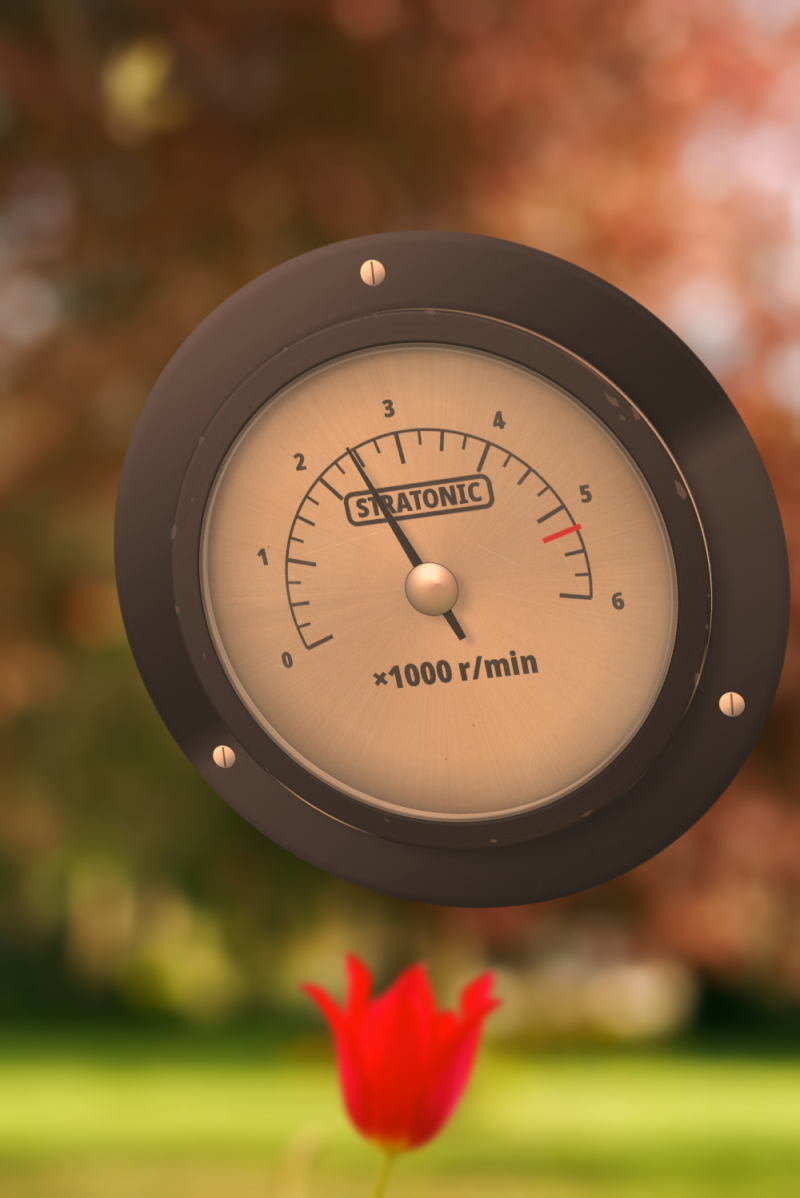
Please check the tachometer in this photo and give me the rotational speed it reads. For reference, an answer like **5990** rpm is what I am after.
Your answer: **2500** rpm
